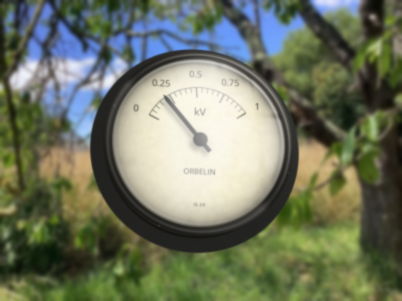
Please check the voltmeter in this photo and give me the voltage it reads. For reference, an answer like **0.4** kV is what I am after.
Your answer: **0.2** kV
